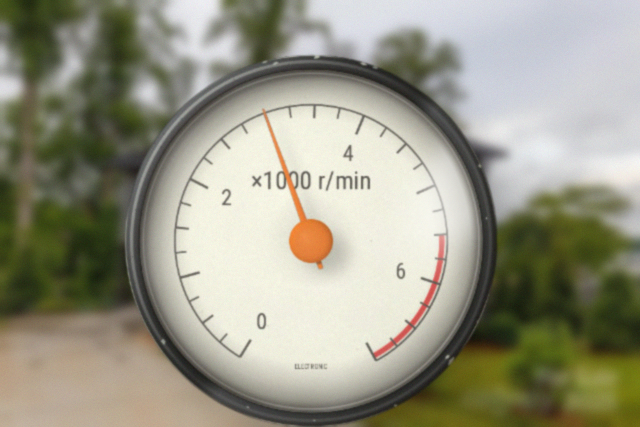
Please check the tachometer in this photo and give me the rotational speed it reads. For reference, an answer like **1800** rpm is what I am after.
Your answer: **3000** rpm
